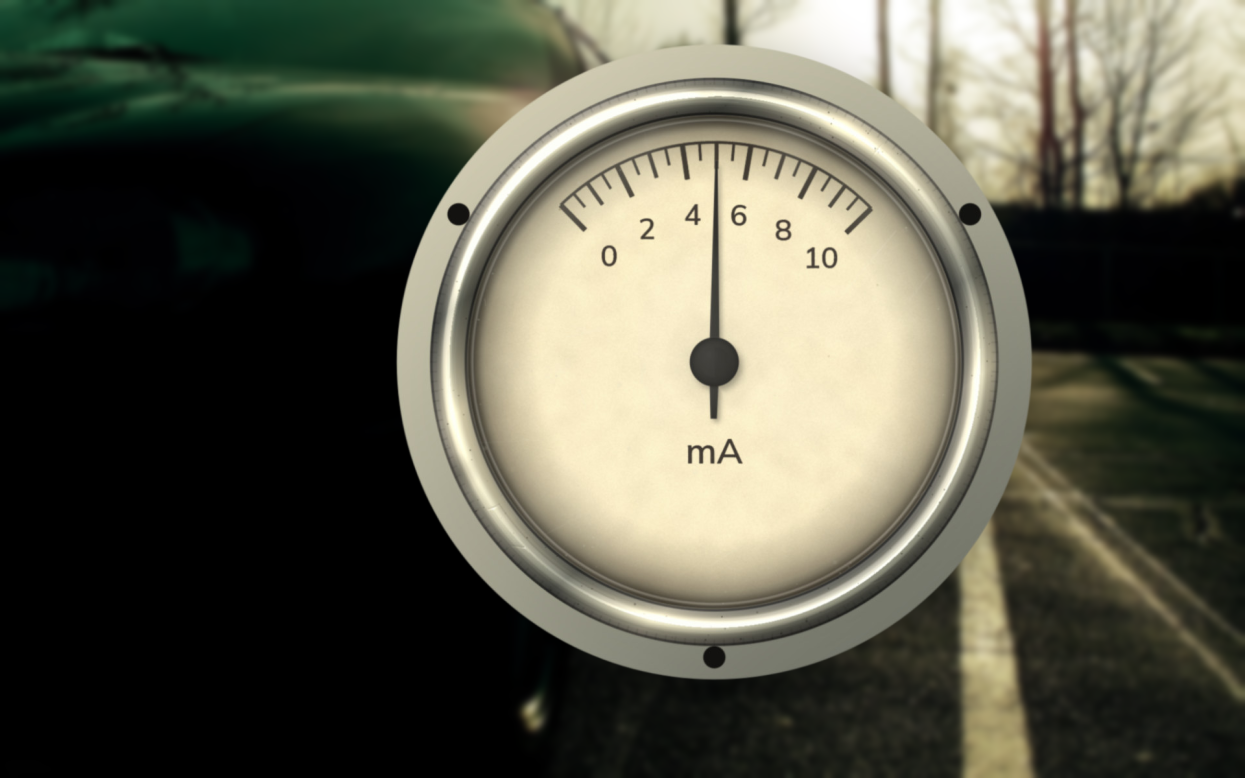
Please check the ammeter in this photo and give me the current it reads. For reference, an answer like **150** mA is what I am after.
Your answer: **5** mA
